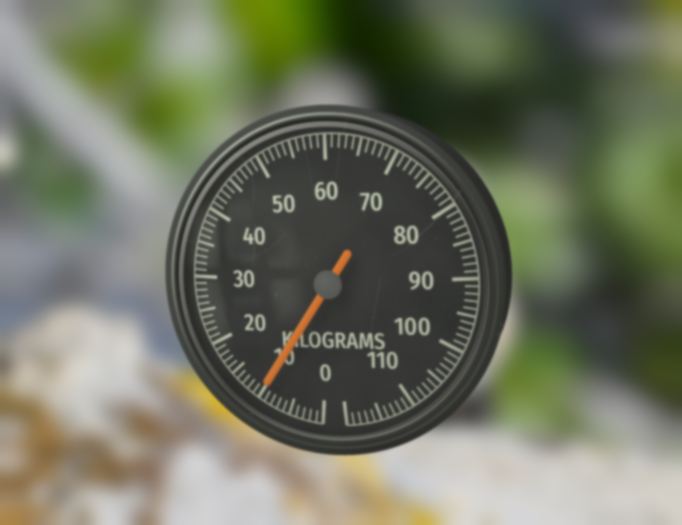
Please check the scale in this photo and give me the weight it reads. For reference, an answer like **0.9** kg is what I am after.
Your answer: **10** kg
